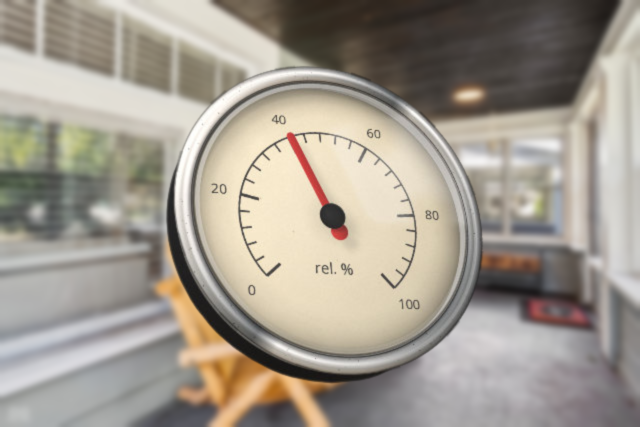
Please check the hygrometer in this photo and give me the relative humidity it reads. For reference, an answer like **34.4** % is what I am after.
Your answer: **40** %
